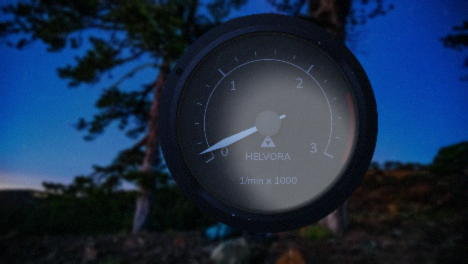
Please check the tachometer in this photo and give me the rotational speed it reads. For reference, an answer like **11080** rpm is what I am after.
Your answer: **100** rpm
